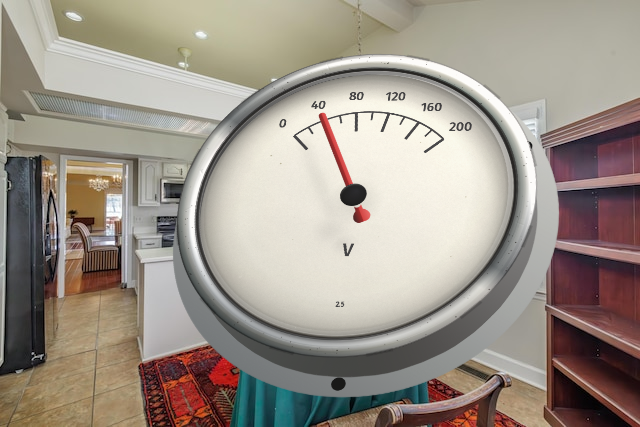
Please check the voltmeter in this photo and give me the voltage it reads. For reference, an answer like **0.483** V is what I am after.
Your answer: **40** V
